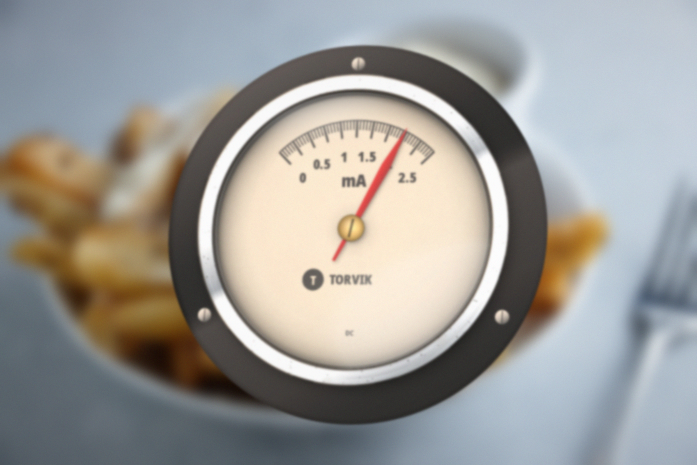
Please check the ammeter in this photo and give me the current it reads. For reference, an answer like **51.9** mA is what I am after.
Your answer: **2** mA
